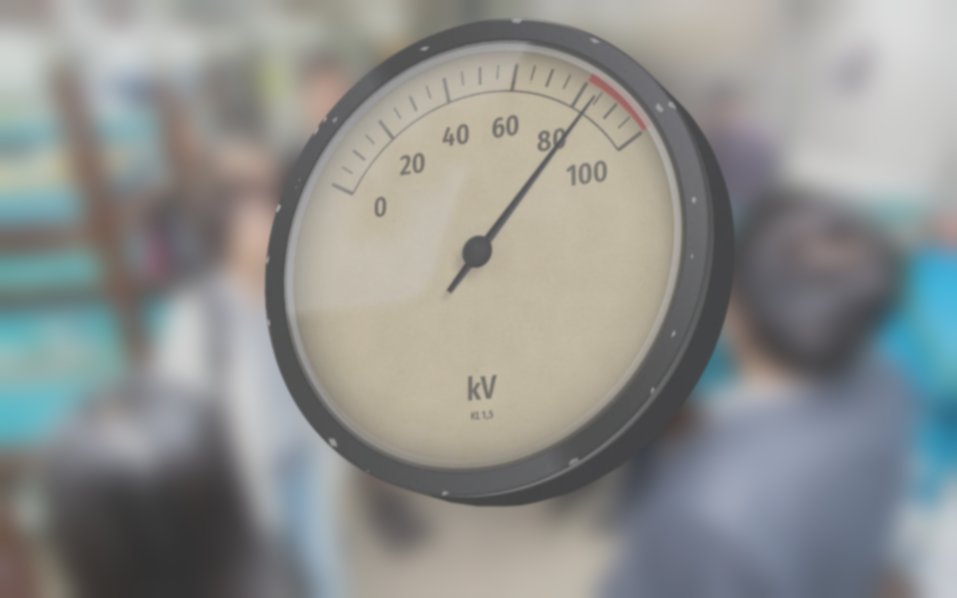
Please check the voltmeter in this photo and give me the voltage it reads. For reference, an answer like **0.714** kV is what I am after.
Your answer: **85** kV
